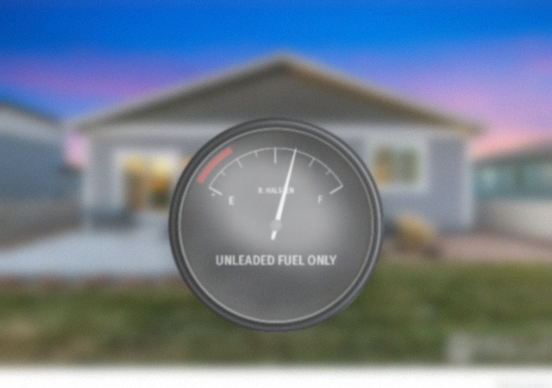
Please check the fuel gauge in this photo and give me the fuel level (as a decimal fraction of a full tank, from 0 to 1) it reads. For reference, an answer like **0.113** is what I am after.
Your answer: **0.625**
